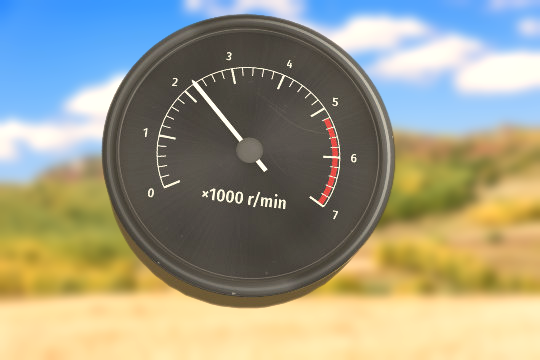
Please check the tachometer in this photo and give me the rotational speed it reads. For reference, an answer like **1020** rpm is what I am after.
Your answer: **2200** rpm
